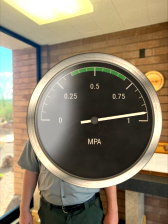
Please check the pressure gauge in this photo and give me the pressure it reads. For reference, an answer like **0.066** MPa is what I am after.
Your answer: **0.95** MPa
